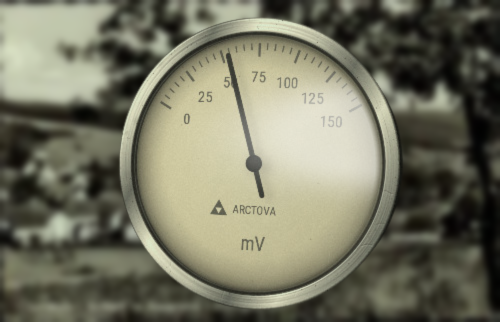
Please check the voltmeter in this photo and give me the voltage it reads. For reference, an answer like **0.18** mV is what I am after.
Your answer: **55** mV
